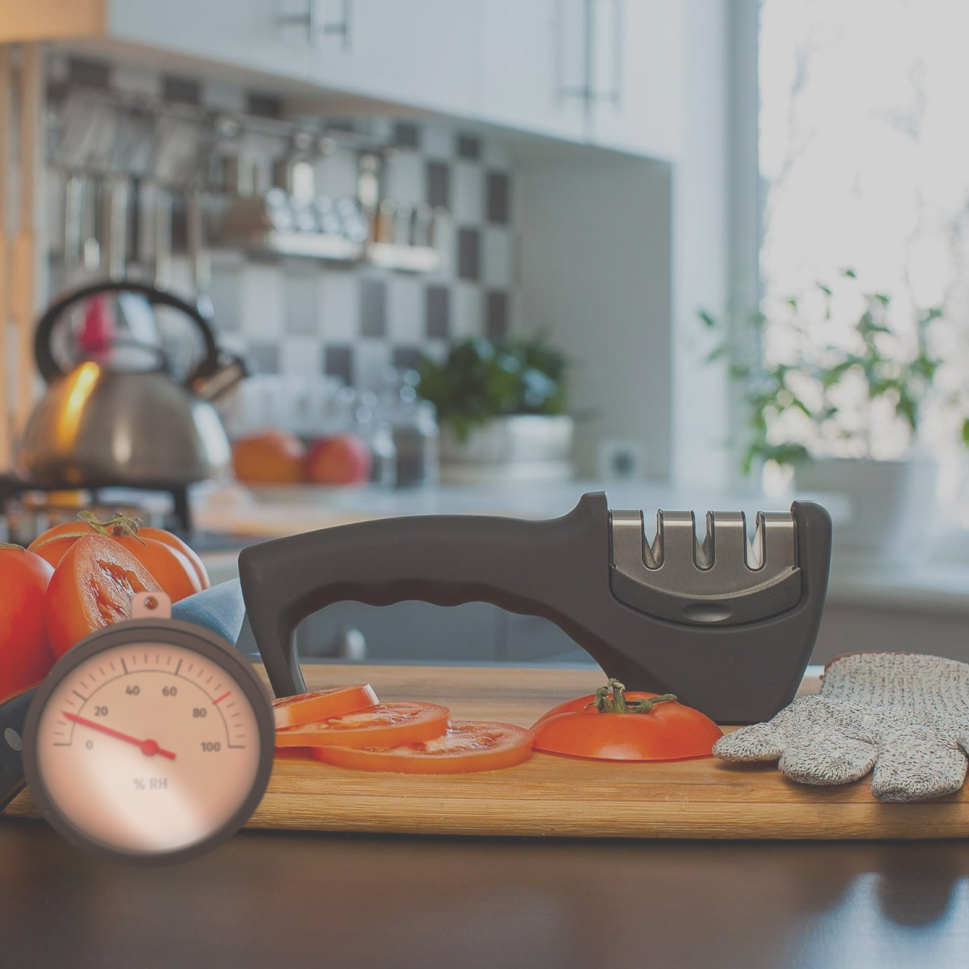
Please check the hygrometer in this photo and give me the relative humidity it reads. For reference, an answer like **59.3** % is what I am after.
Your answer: **12** %
